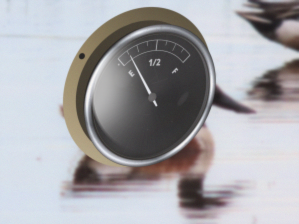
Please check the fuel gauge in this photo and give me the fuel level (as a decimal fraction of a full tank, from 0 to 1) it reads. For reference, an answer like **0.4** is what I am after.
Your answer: **0.125**
